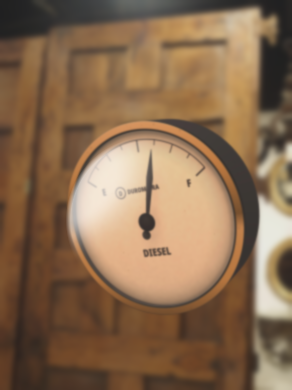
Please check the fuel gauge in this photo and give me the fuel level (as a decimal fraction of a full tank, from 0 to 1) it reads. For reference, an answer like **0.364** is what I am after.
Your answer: **0.625**
